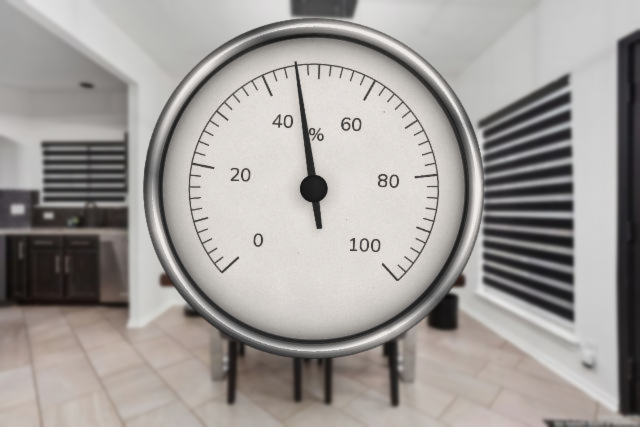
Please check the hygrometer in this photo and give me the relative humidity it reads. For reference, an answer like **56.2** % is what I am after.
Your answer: **46** %
